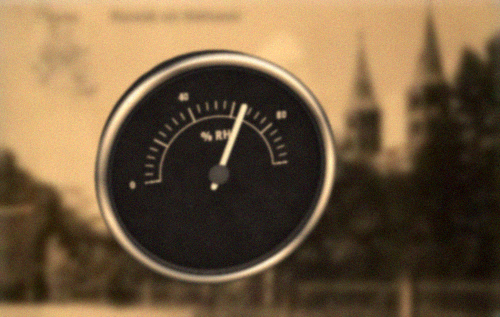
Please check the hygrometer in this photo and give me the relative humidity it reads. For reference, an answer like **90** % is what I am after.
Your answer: **64** %
